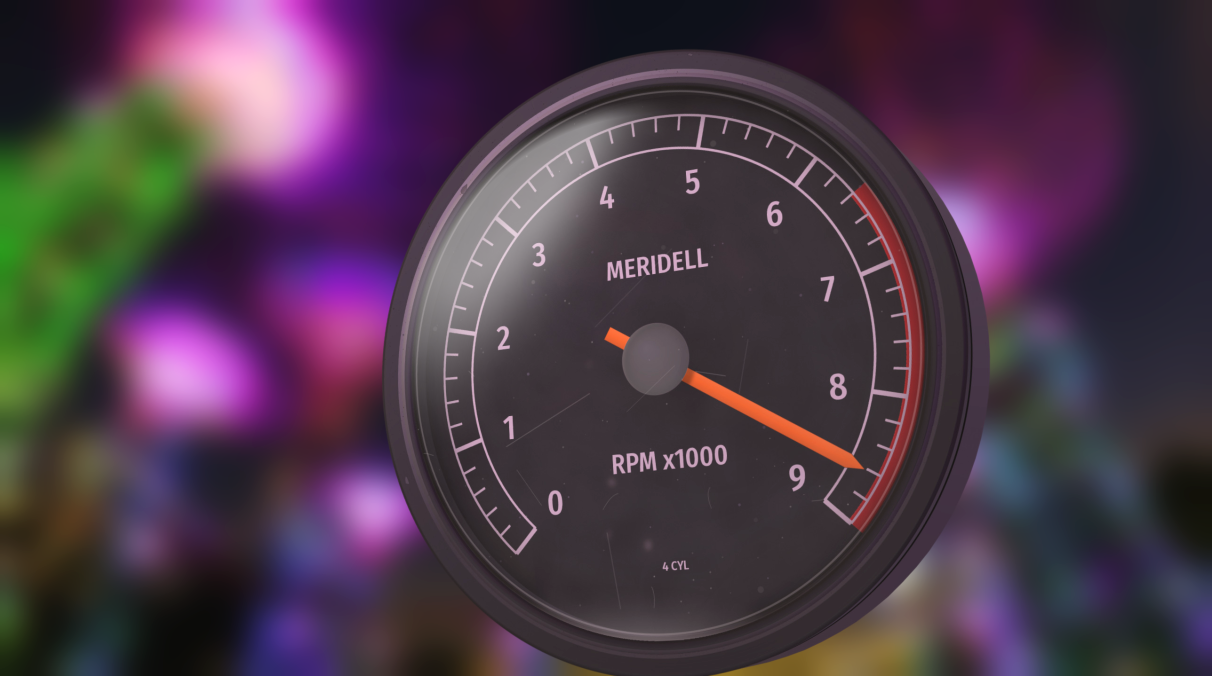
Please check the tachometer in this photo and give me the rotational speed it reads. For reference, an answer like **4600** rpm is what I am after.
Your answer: **8600** rpm
